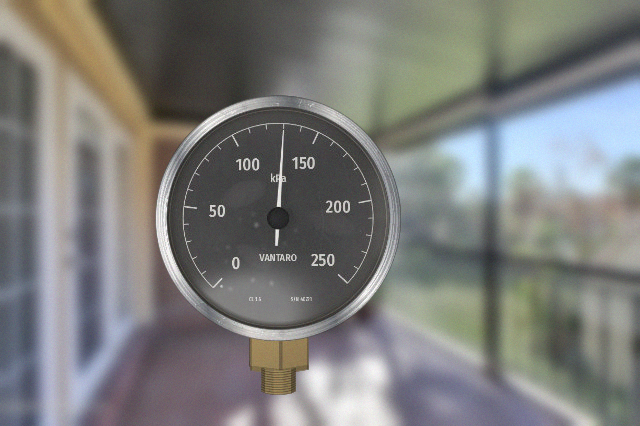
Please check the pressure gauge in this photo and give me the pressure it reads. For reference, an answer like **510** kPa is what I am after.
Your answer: **130** kPa
